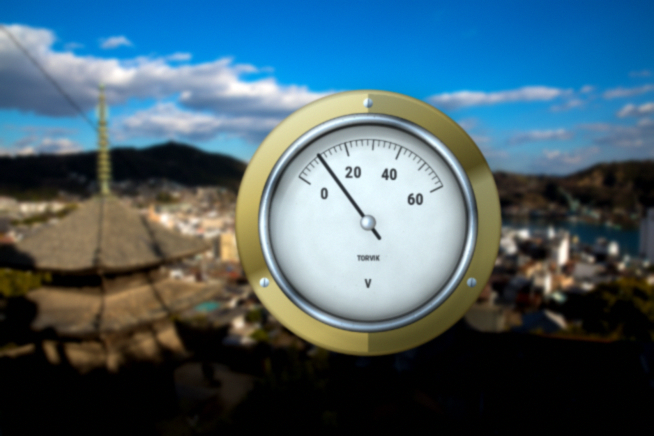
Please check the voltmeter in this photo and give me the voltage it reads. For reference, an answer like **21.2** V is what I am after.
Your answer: **10** V
